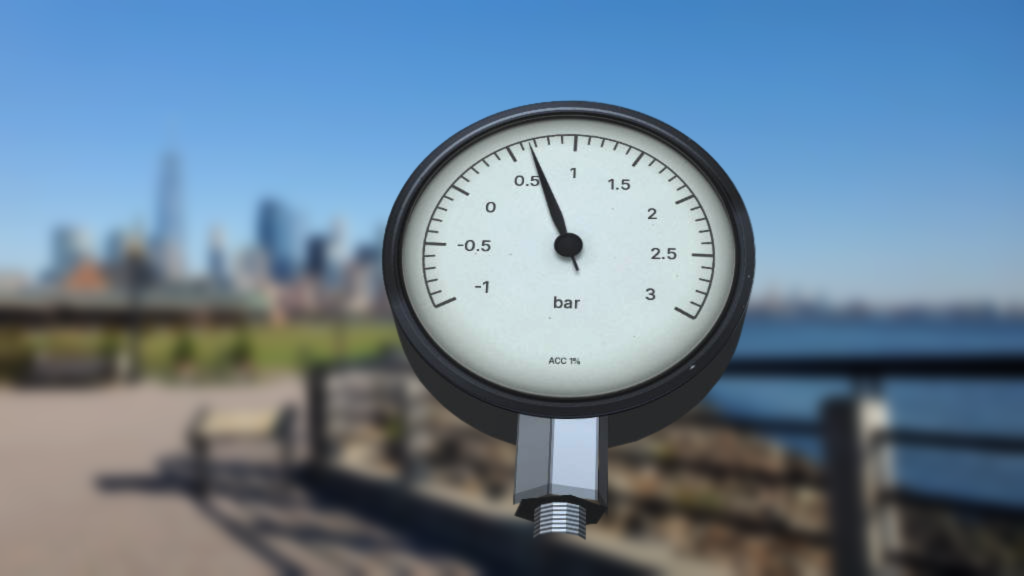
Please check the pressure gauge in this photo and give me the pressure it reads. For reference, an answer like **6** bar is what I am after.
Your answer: **0.65** bar
